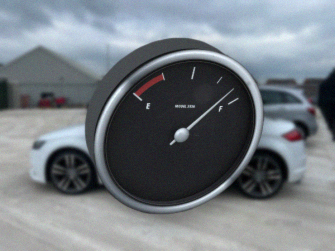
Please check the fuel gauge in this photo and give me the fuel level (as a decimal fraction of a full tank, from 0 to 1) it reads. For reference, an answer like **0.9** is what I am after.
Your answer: **0.875**
